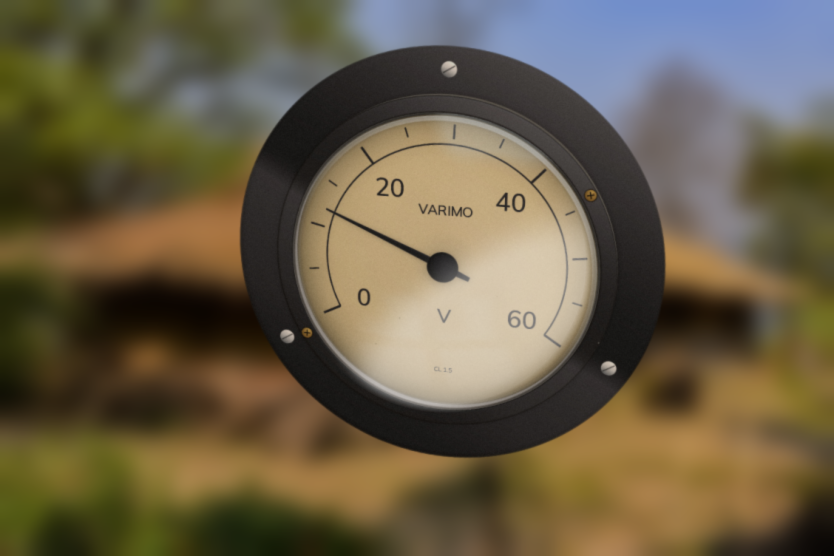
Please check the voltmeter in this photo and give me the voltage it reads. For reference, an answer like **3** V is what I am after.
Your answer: **12.5** V
